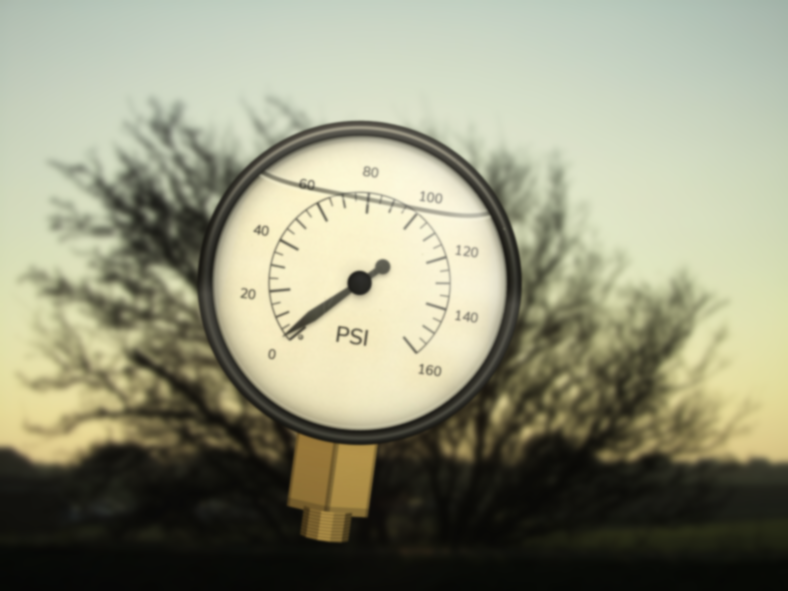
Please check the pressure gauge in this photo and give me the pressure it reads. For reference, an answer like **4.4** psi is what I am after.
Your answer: **2.5** psi
